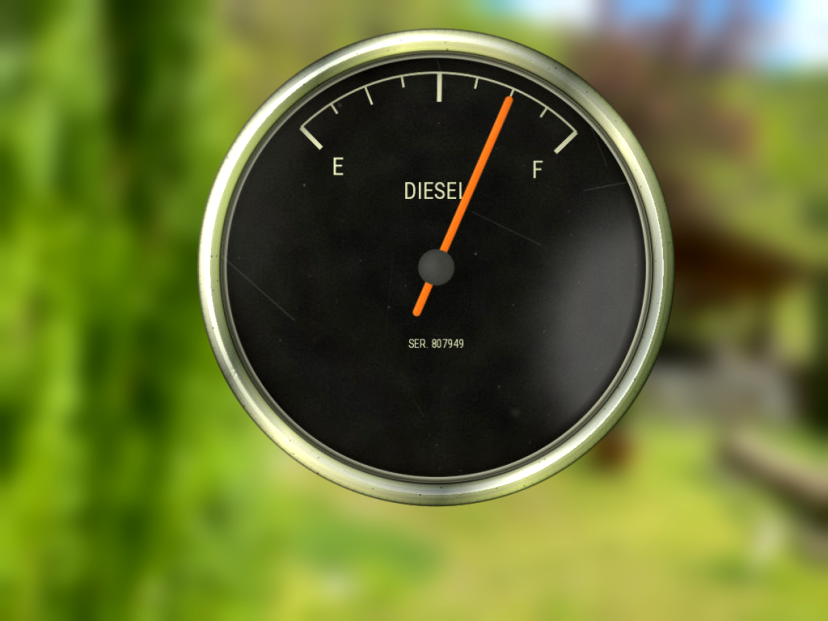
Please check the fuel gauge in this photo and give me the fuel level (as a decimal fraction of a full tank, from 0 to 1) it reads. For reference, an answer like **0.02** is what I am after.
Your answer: **0.75**
